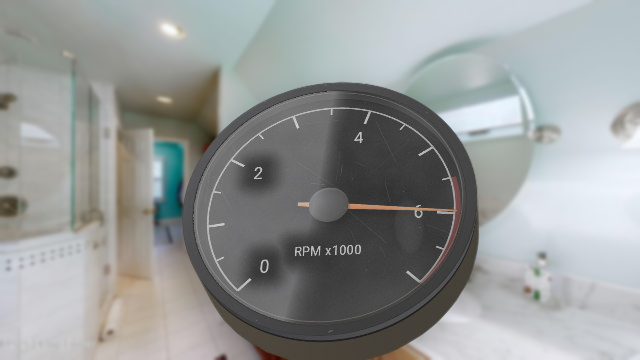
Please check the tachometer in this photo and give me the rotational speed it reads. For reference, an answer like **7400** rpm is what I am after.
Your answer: **6000** rpm
